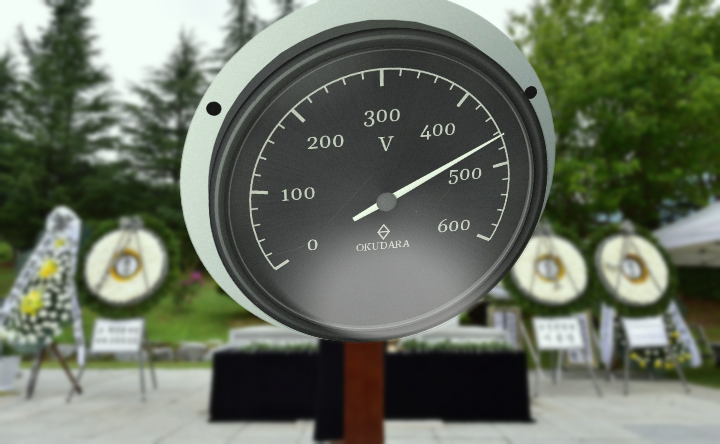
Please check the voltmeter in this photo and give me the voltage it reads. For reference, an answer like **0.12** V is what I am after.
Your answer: **460** V
